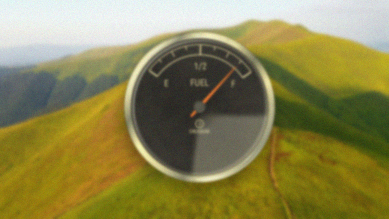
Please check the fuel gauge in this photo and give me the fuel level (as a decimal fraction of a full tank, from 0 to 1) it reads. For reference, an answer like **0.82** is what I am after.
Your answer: **0.875**
